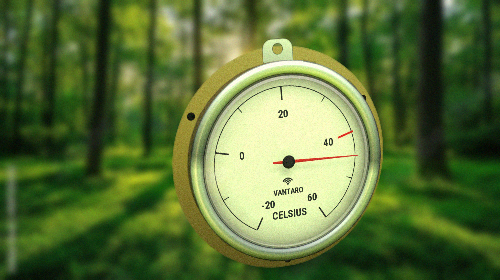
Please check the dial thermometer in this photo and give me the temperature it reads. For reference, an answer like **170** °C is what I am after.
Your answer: **45** °C
